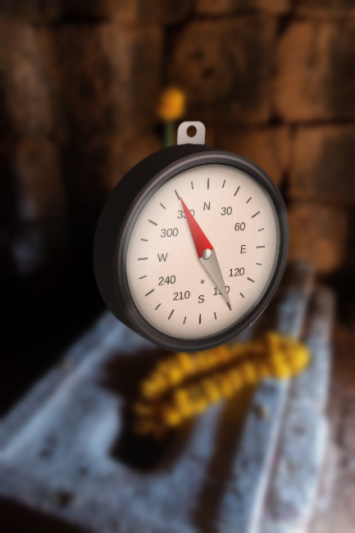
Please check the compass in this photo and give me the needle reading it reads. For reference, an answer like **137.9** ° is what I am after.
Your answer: **330** °
